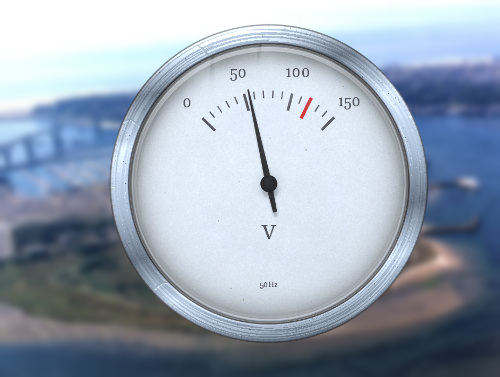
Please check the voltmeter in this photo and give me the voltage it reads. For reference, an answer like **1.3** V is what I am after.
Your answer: **55** V
